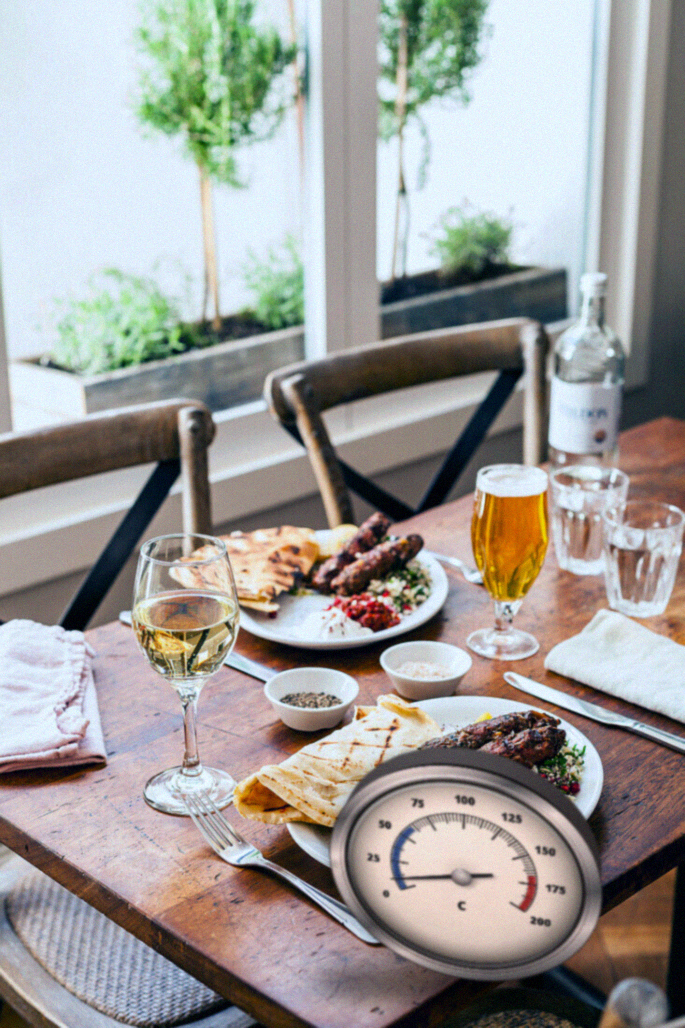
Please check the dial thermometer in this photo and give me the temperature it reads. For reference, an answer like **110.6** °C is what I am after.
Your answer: **12.5** °C
